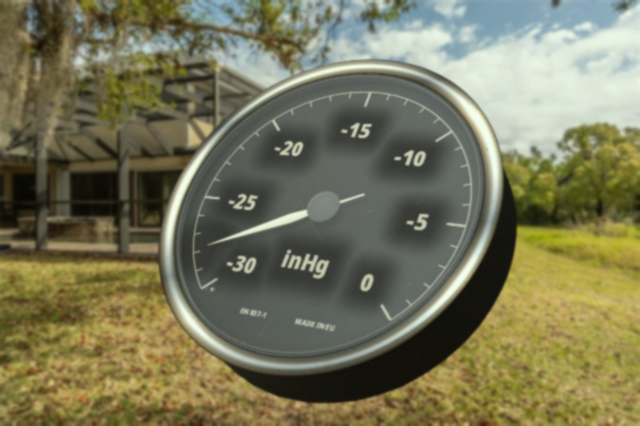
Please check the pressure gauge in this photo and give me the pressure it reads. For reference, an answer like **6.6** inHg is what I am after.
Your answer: **-28** inHg
